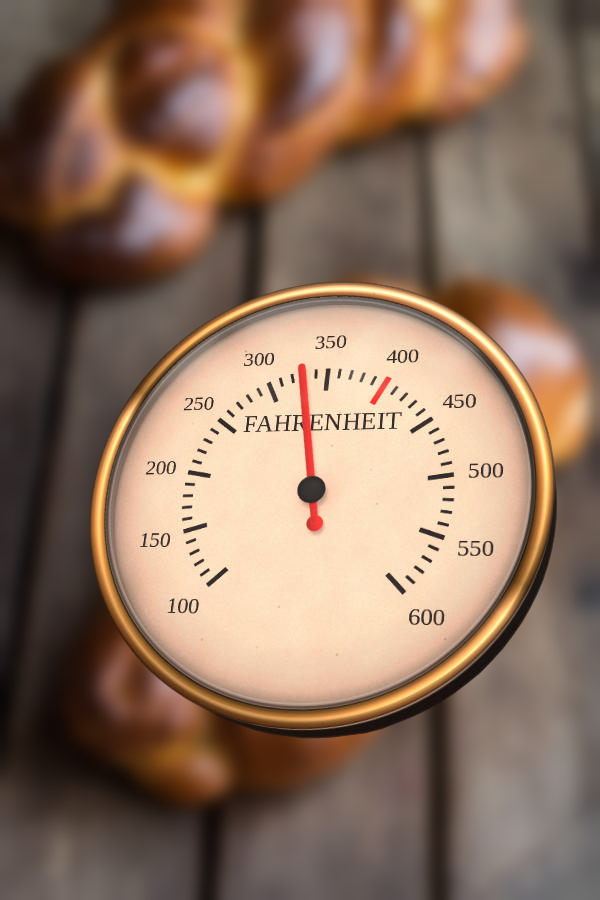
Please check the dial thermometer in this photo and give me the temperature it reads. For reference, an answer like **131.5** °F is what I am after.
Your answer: **330** °F
